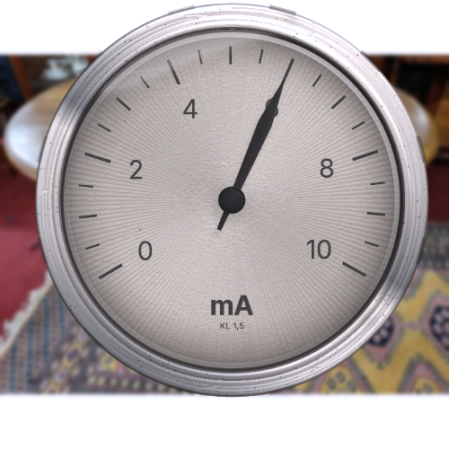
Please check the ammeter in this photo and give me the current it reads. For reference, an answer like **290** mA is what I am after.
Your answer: **6** mA
